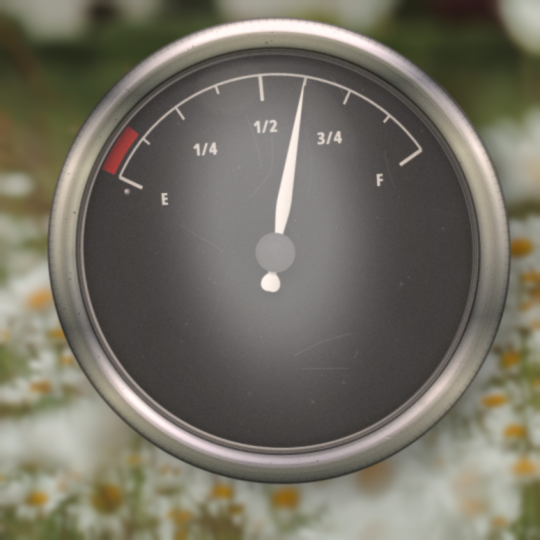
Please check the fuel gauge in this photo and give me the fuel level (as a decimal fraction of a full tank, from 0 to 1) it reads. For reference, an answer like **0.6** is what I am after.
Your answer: **0.625**
